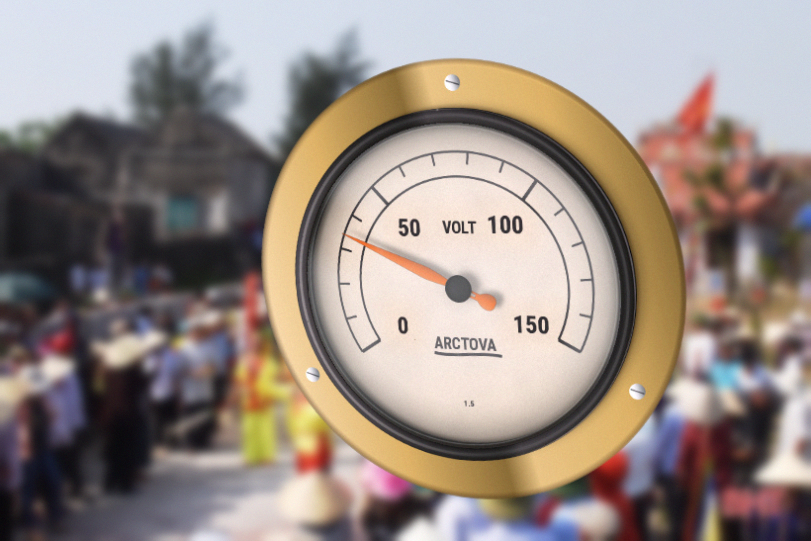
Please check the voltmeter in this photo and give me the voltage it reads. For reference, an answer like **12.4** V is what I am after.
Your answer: **35** V
